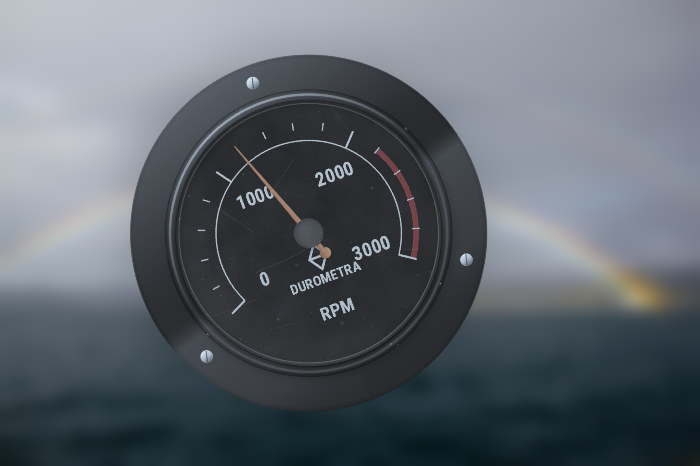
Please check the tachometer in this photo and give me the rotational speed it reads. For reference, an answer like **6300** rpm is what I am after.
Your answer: **1200** rpm
